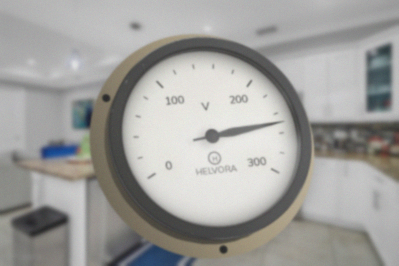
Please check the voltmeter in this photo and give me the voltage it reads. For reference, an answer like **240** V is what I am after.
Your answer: **250** V
